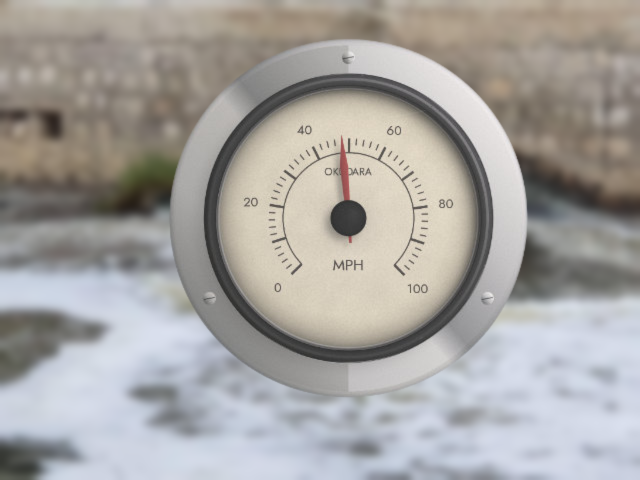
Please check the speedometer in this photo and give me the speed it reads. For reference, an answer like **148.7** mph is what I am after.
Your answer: **48** mph
